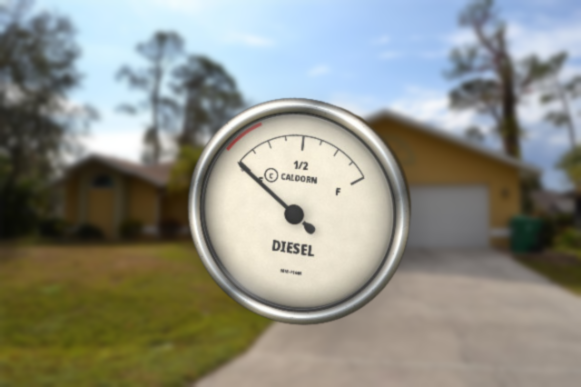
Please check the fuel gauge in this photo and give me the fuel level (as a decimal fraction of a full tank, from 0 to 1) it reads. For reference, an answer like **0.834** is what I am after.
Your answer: **0**
